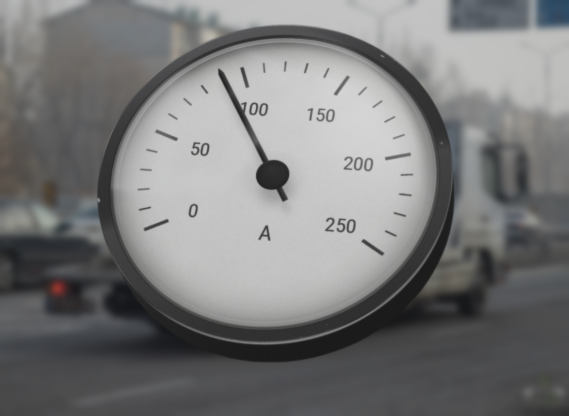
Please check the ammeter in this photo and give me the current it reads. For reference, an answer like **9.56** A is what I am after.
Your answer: **90** A
